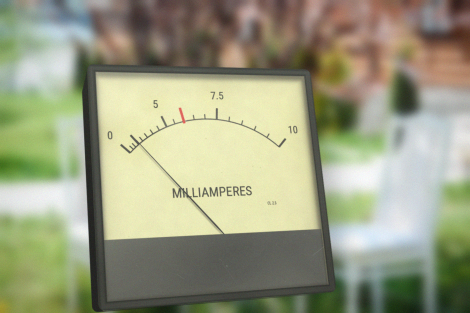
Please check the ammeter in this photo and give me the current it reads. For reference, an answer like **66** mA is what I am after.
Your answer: **2.5** mA
